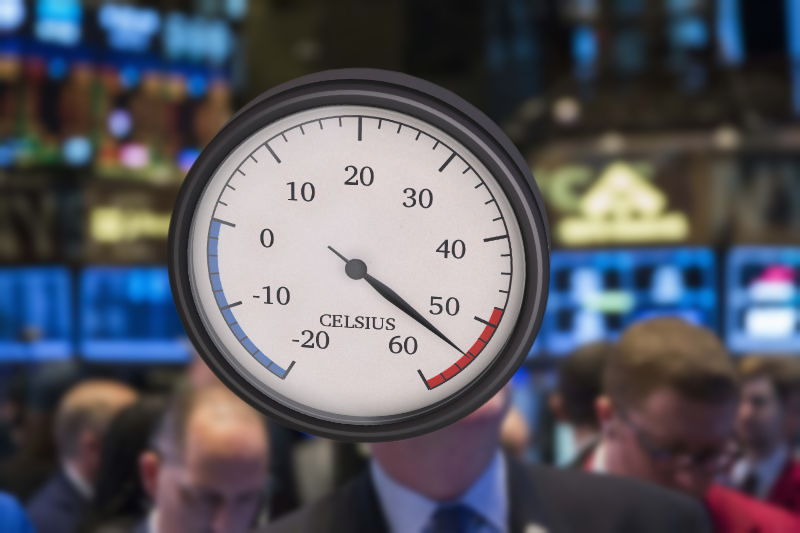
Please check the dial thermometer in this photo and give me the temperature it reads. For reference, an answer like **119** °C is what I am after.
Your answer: **54** °C
